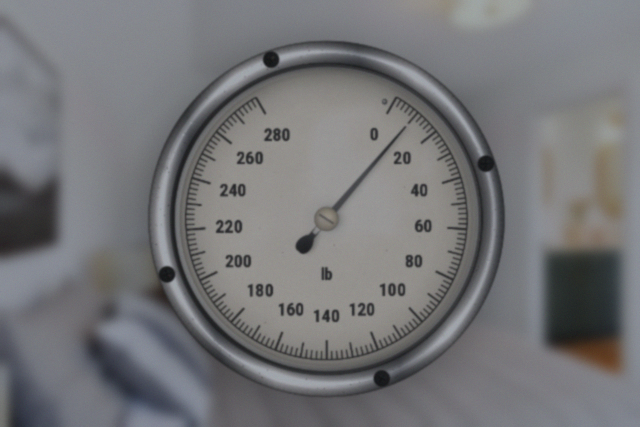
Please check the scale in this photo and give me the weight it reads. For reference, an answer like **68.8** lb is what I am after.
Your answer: **10** lb
